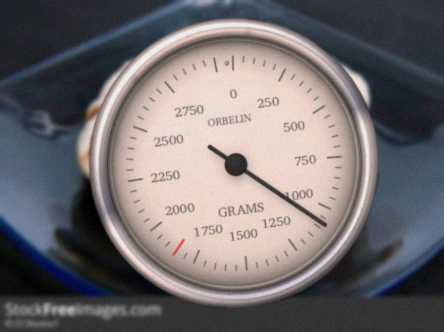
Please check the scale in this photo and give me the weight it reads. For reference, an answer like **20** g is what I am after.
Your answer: **1075** g
